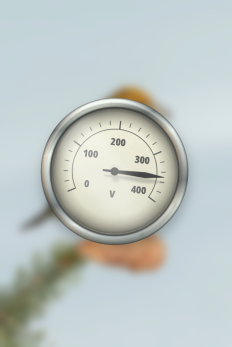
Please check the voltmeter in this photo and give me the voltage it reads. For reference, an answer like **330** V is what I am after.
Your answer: **350** V
